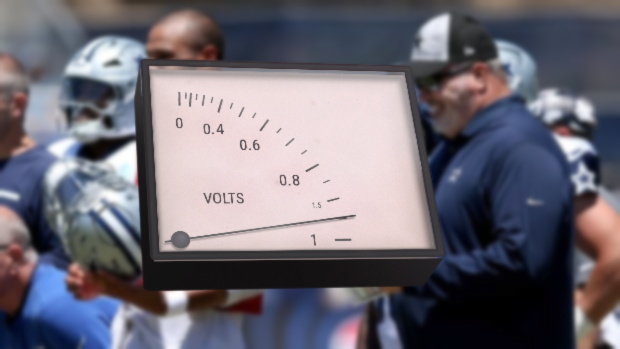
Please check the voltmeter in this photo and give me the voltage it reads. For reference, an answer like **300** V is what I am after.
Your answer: **0.95** V
